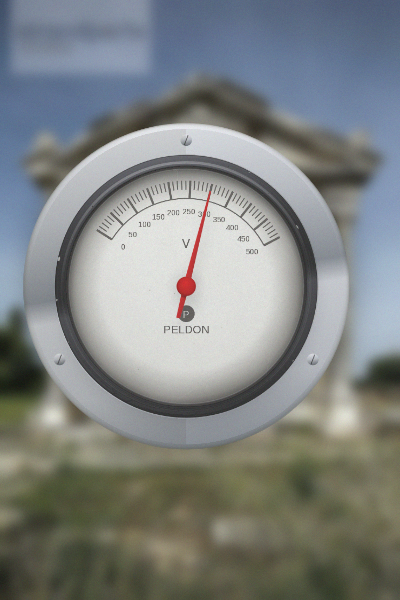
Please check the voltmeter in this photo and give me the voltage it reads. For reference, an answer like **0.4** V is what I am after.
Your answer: **300** V
